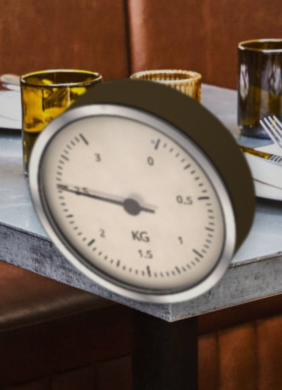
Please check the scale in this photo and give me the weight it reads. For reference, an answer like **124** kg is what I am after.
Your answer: **2.5** kg
